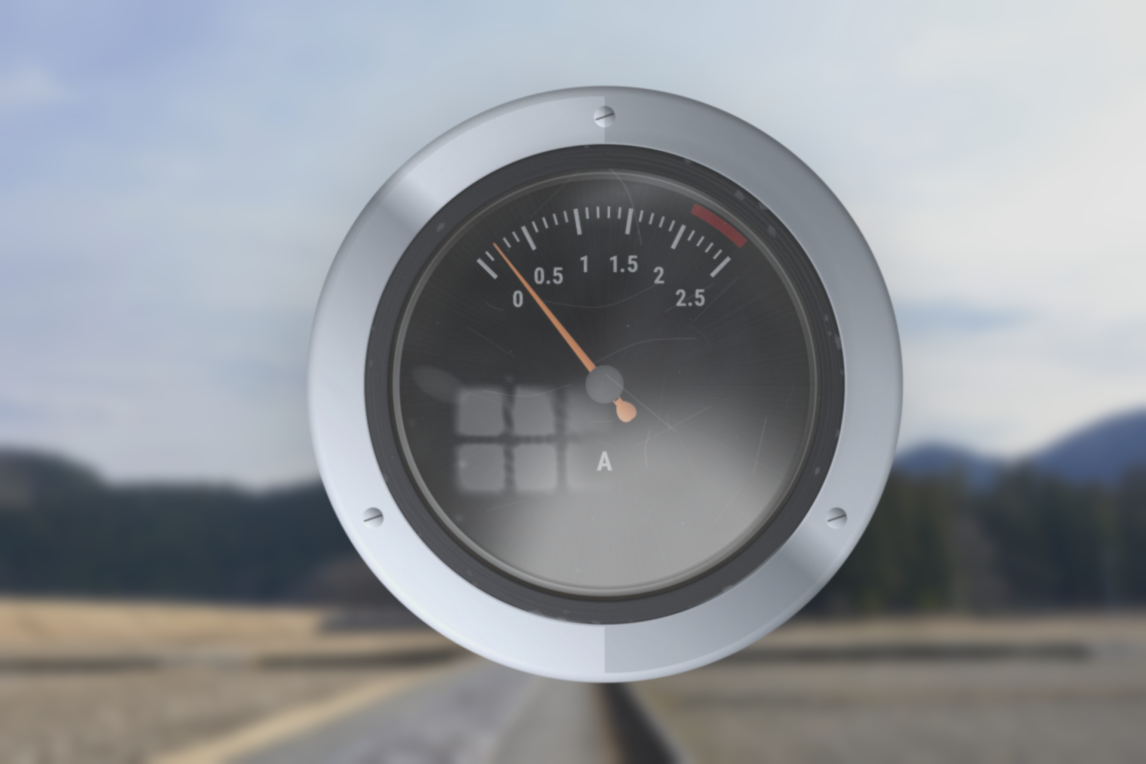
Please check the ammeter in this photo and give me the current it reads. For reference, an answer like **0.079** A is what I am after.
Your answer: **0.2** A
